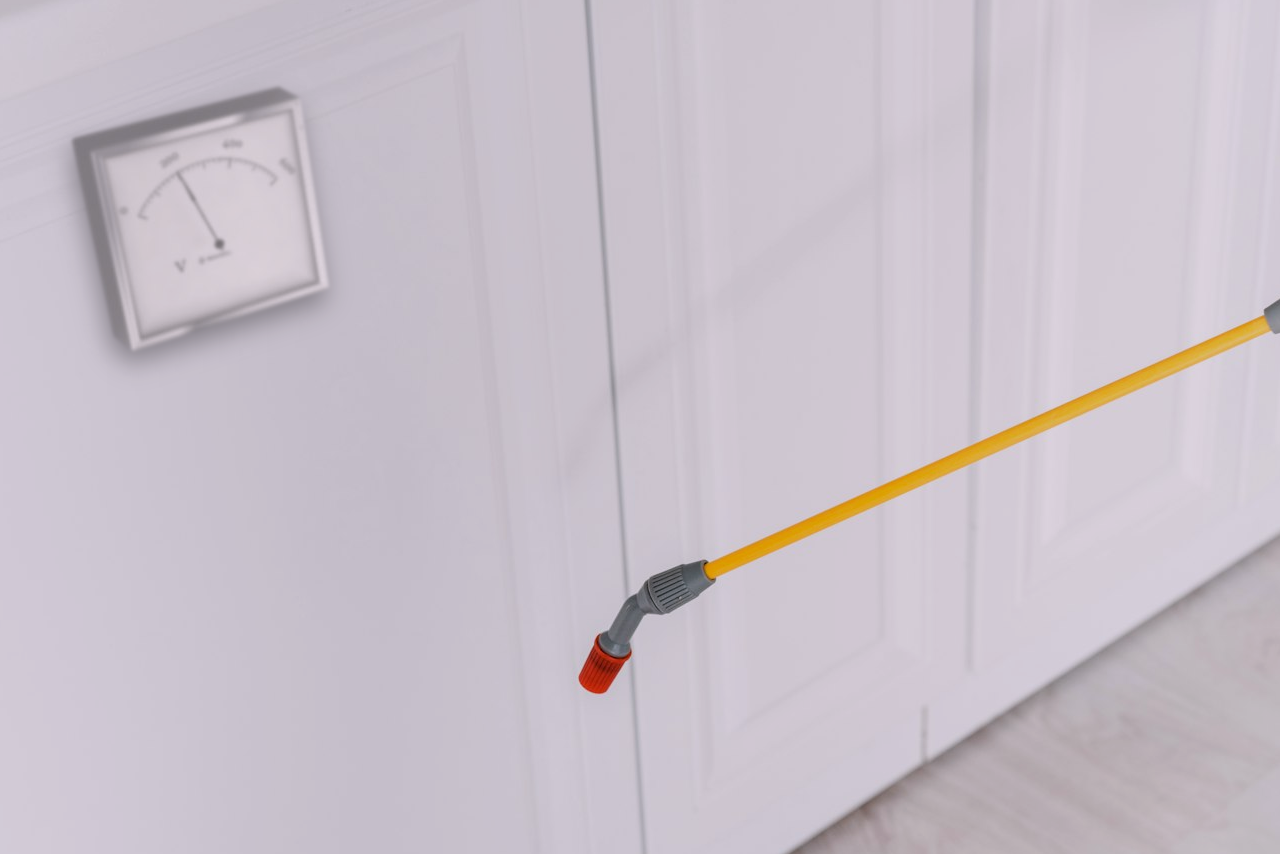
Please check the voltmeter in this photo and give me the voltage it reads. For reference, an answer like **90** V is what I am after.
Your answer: **200** V
